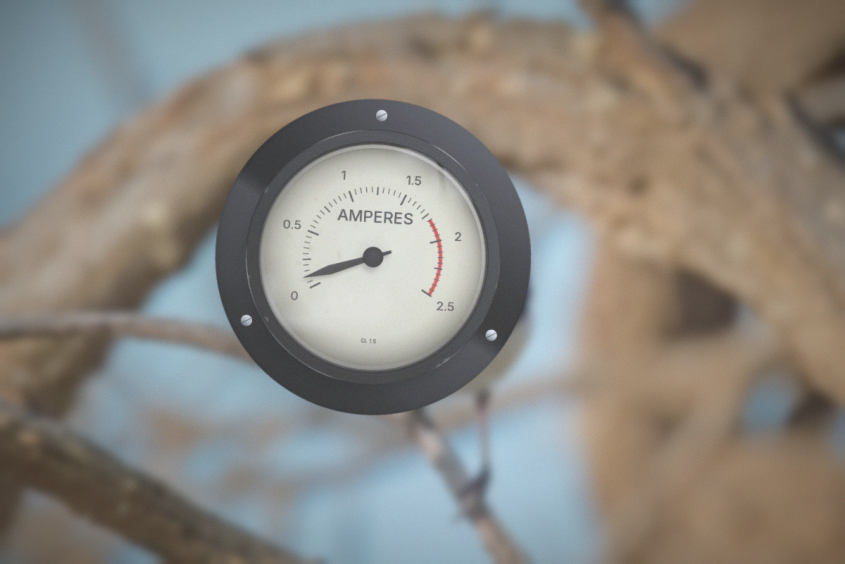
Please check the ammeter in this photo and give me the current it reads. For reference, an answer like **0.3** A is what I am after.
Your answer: **0.1** A
